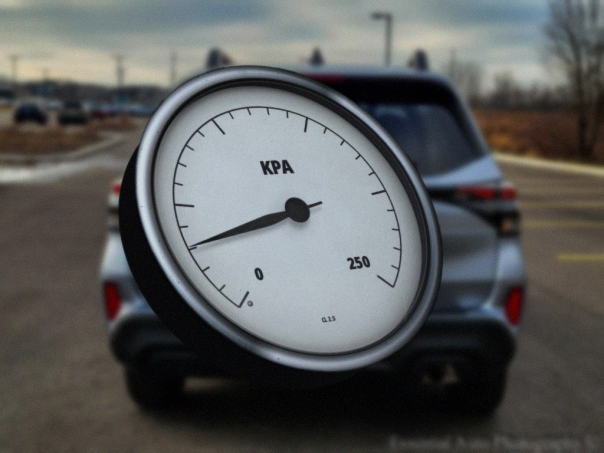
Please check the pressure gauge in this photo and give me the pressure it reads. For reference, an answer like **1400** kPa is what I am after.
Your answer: **30** kPa
